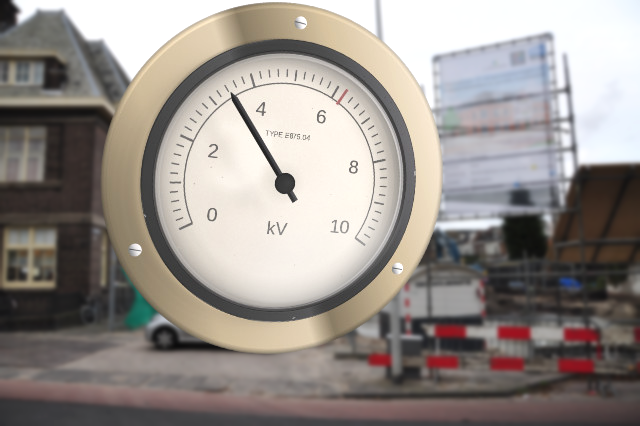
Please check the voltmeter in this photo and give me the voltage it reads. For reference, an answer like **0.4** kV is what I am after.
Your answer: **3.4** kV
